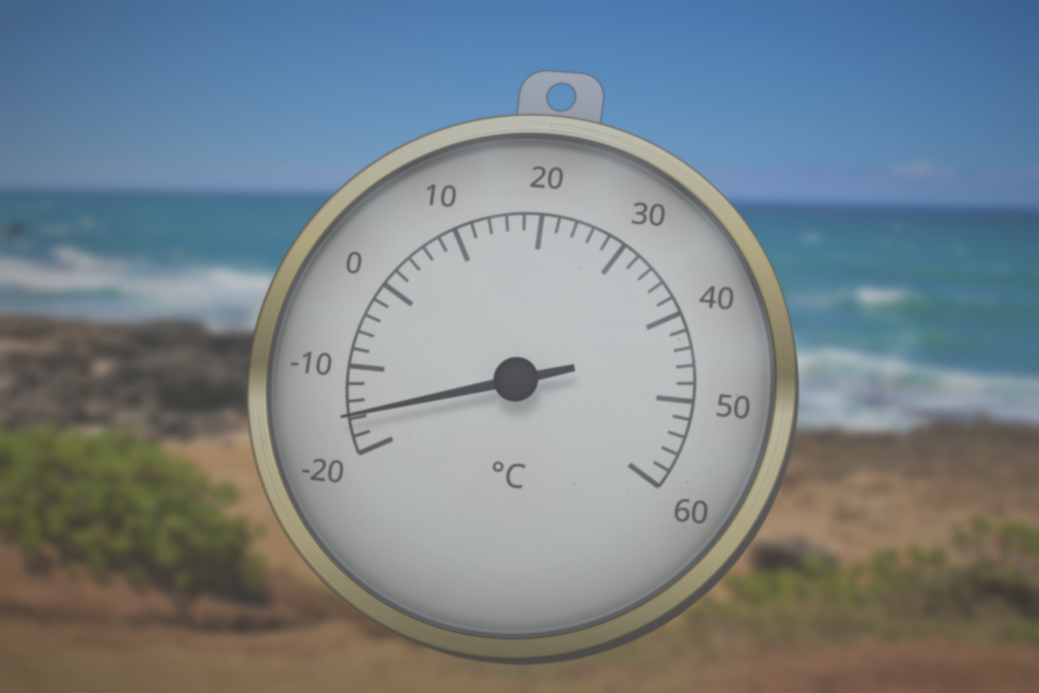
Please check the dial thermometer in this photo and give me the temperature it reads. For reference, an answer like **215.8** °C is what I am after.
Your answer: **-16** °C
